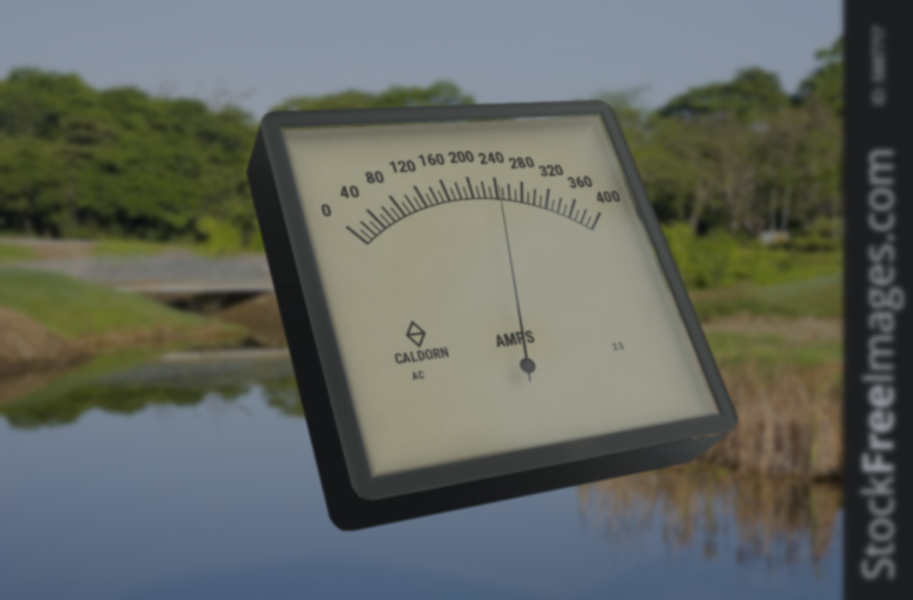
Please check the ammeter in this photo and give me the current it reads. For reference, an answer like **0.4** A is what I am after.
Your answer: **240** A
